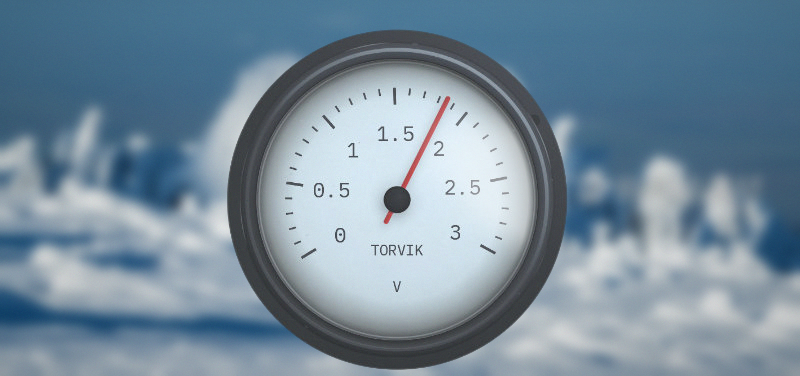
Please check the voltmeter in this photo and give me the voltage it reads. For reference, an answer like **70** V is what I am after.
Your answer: **1.85** V
